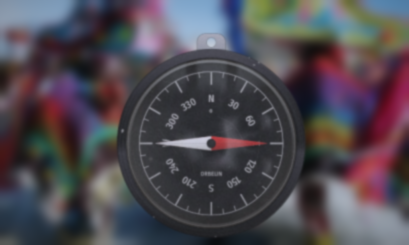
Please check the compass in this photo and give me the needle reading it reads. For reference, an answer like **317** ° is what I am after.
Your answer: **90** °
